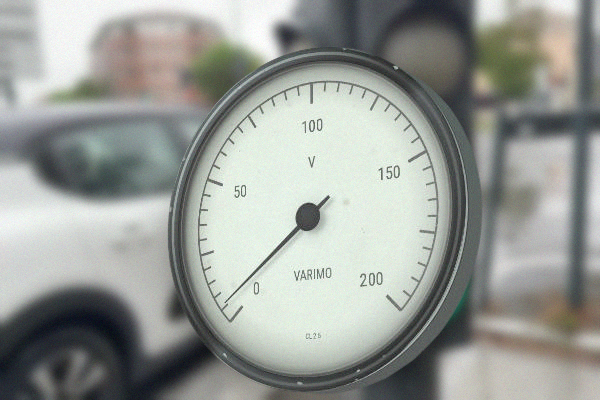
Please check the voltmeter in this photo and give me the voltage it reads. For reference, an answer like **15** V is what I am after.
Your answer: **5** V
